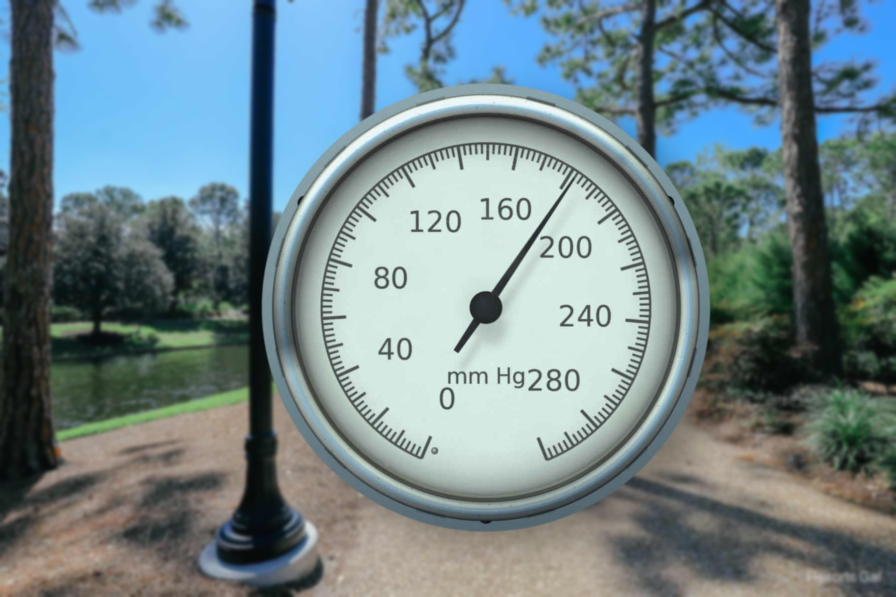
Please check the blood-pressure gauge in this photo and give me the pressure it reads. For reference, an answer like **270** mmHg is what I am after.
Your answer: **182** mmHg
